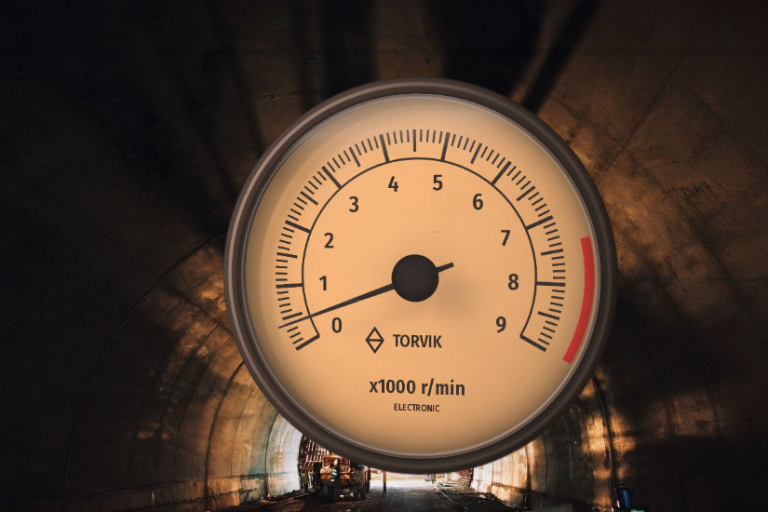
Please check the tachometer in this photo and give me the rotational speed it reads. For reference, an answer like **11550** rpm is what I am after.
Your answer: **400** rpm
